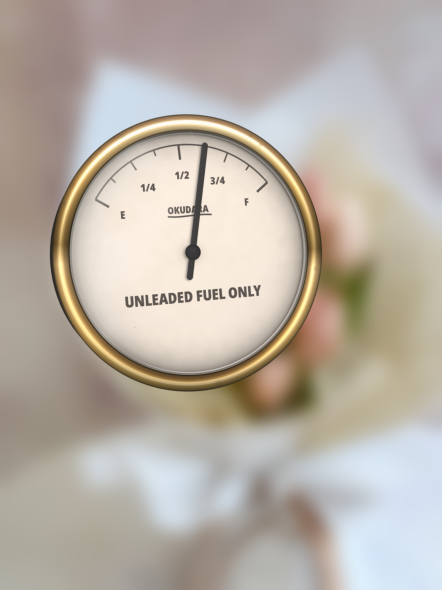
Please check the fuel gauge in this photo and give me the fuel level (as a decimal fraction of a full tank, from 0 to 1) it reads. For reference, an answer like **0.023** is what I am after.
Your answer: **0.625**
